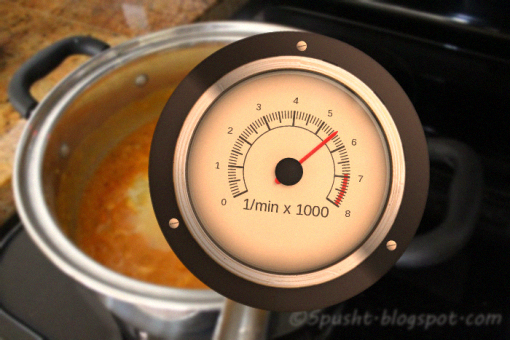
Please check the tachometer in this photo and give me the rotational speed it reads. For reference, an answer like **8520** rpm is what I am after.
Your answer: **5500** rpm
